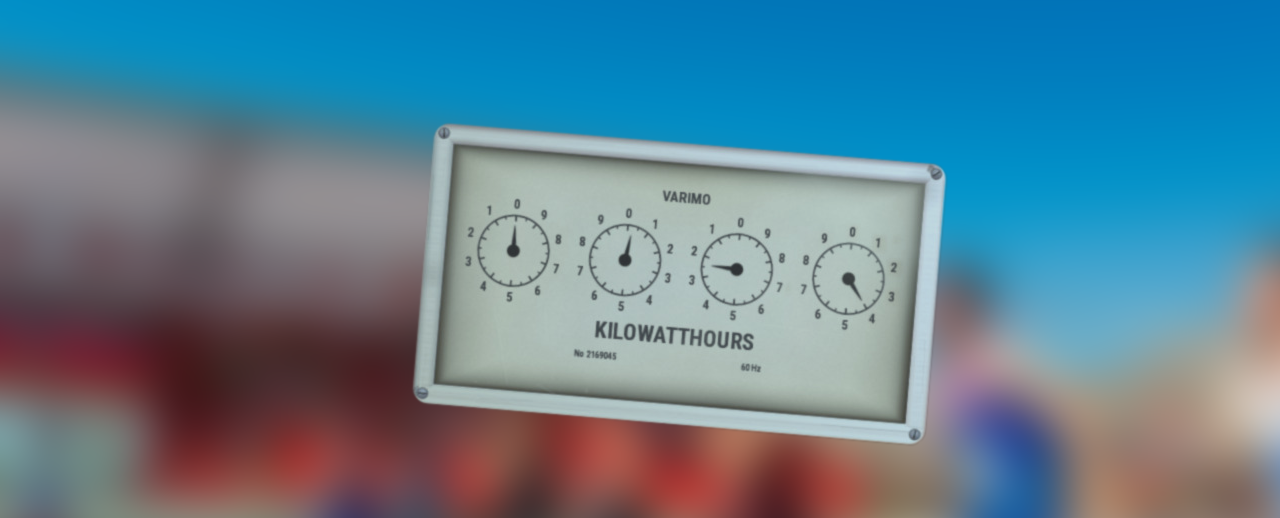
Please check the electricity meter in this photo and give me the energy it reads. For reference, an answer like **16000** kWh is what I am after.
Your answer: **24** kWh
